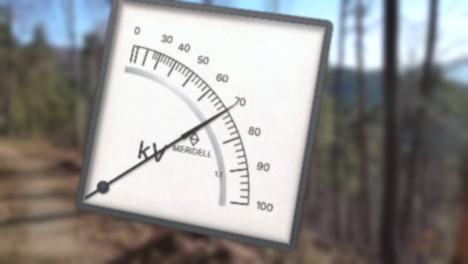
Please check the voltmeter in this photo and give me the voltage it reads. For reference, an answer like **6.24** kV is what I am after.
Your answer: **70** kV
